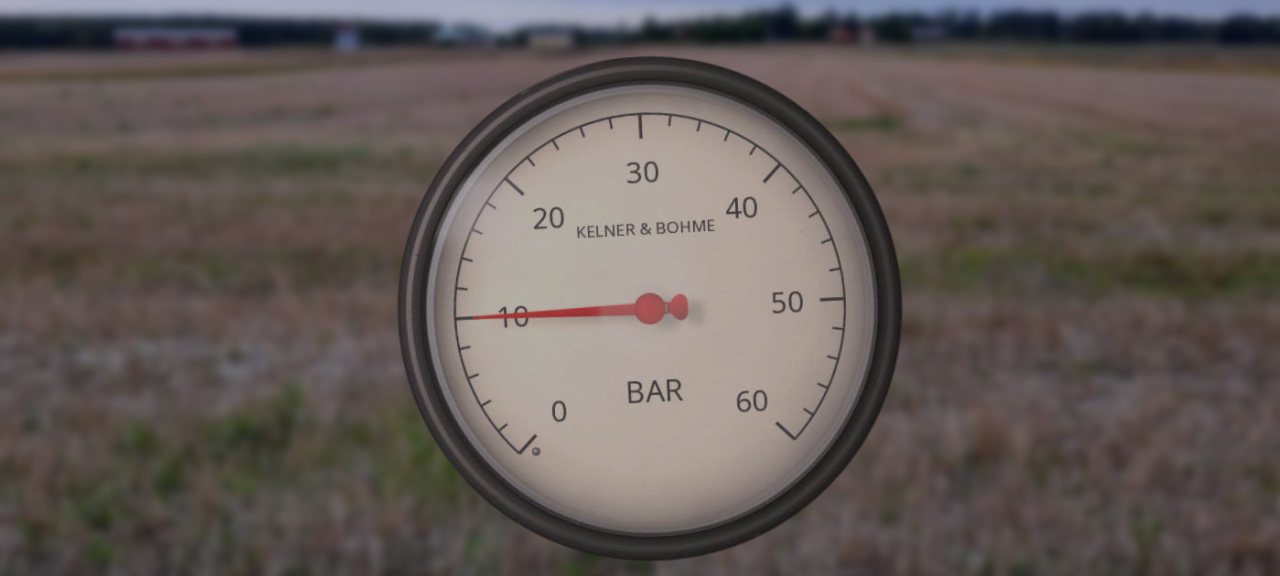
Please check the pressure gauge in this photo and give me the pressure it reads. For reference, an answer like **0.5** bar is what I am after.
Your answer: **10** bar
